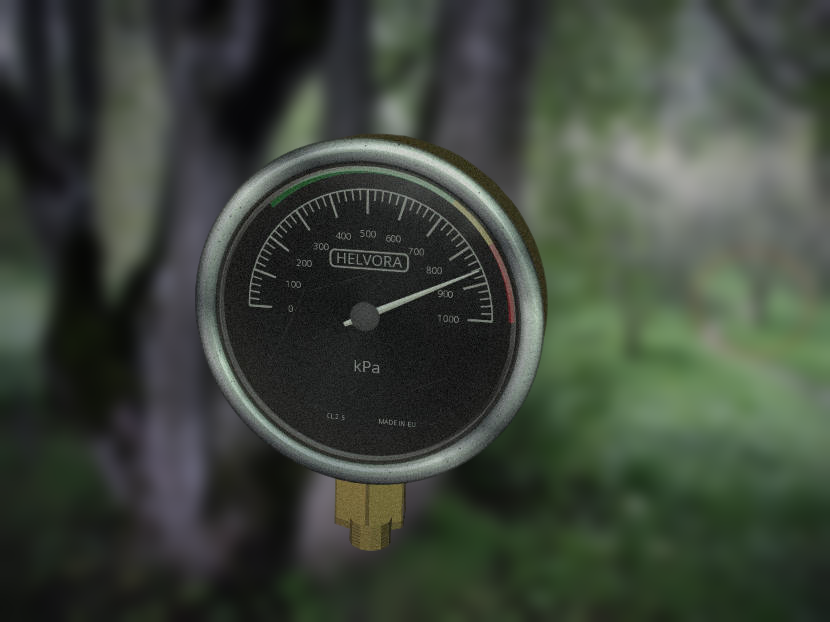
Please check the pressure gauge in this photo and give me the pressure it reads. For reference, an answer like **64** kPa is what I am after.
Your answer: **860** kPa
